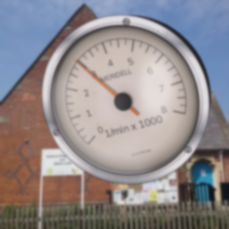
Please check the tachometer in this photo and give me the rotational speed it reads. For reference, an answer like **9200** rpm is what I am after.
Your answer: **3000** rpm
